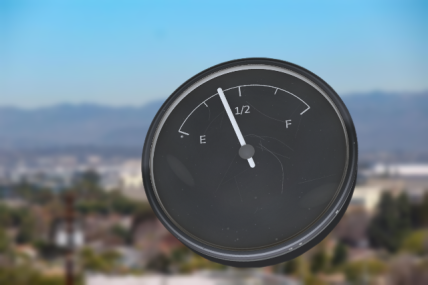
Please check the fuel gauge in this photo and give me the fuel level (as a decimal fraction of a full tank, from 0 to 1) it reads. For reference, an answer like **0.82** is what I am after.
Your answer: **0.375**
